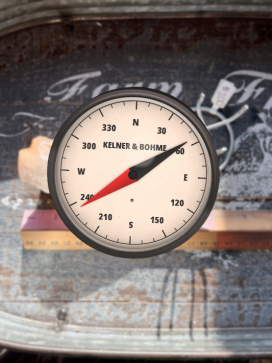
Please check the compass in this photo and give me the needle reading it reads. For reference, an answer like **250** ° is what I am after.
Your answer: **235** °
